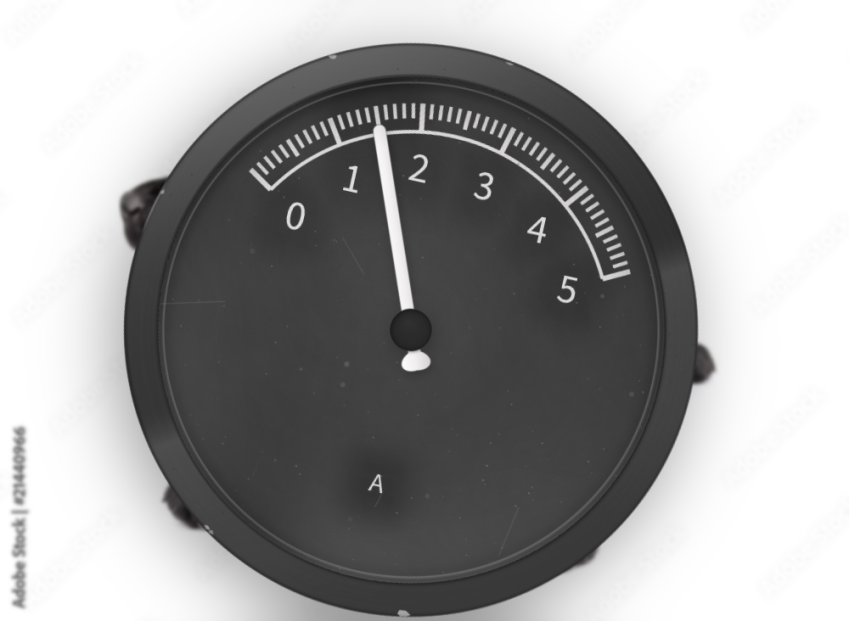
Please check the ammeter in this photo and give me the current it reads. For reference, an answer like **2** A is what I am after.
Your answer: **1.5** A
